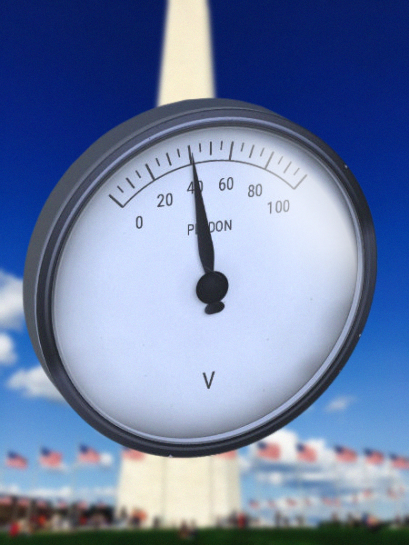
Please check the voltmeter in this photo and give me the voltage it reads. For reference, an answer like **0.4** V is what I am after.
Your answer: **40** V
